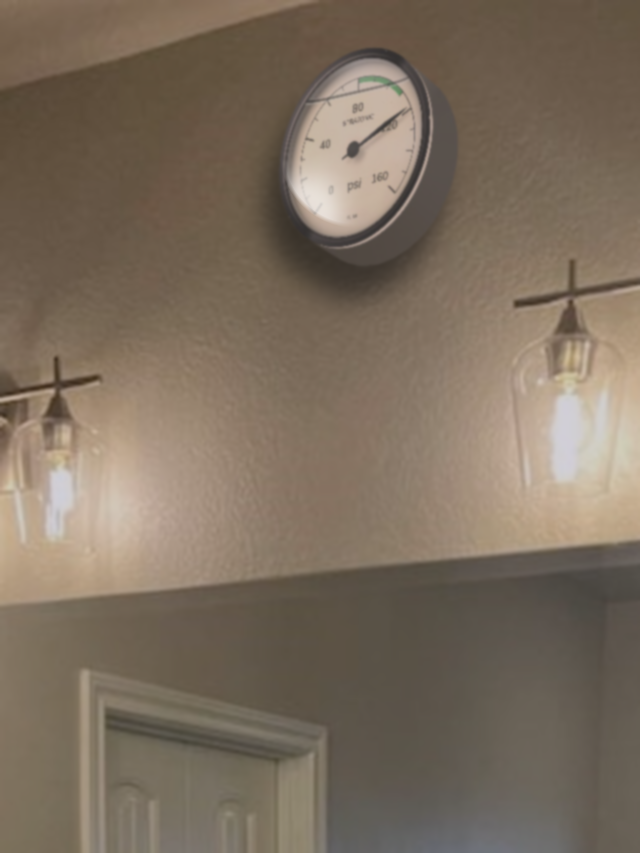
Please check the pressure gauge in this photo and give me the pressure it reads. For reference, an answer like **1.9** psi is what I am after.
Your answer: **120** psi
